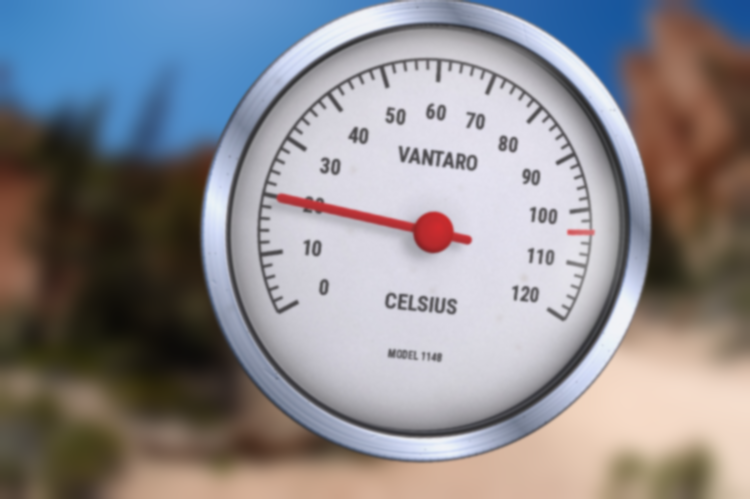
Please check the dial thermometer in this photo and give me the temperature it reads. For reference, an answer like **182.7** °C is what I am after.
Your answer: **20** °C
